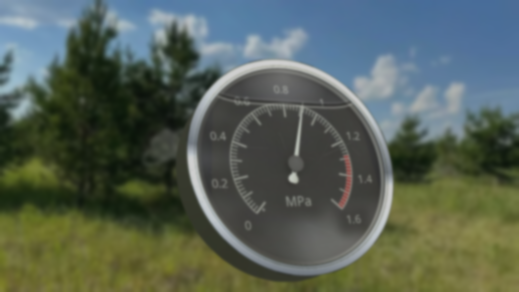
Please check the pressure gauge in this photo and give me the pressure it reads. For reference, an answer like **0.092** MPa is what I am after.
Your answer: **0.9** MPa
